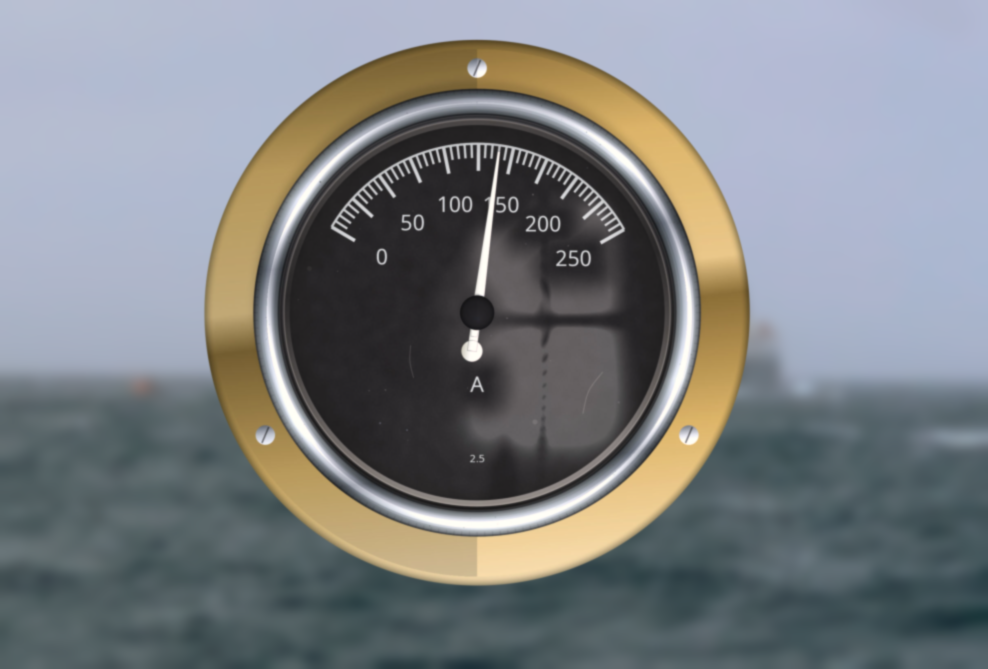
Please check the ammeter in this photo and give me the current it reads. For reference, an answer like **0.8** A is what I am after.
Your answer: **140** A
